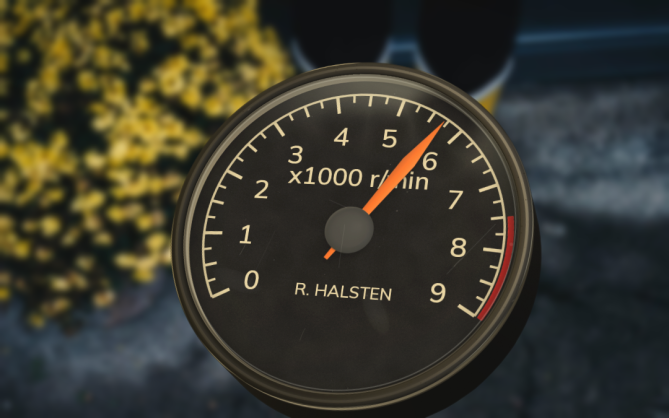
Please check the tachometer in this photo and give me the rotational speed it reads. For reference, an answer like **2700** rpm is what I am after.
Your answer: **5750** rpm
